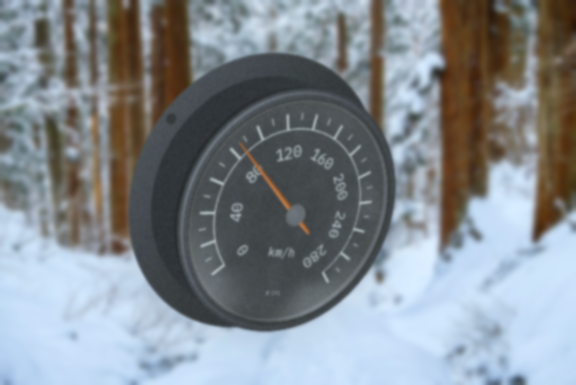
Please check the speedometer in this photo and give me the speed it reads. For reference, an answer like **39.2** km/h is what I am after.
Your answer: **85** km/h
